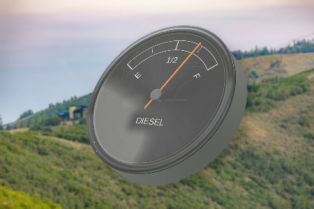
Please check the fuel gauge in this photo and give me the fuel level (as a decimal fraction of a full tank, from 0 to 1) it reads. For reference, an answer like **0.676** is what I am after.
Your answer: **0.75**
